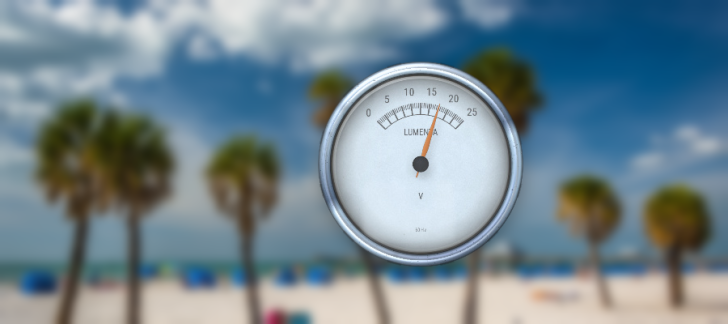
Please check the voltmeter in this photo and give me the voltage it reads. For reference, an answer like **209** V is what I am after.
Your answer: **17.5** V
